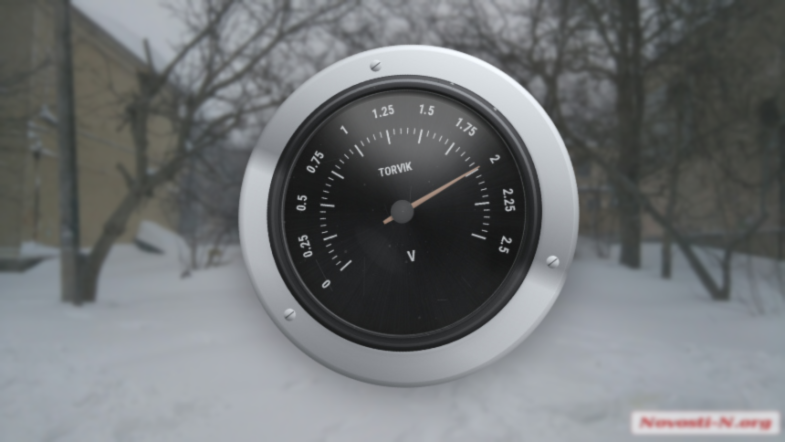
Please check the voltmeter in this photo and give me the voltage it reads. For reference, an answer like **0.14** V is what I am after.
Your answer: **2** V
